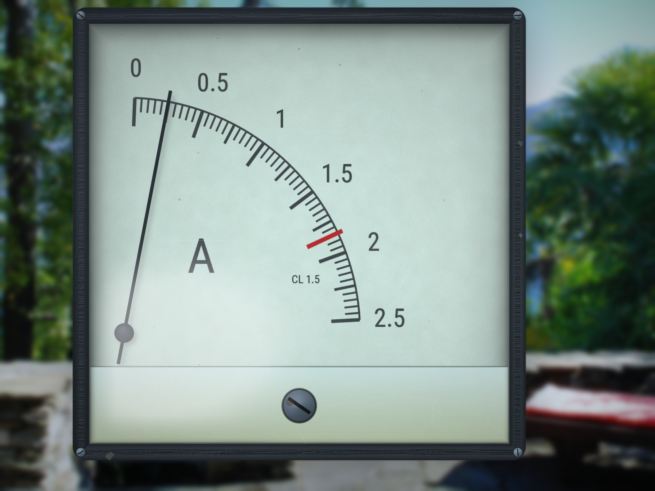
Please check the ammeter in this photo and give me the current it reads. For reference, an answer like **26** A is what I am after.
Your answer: **0.25** A
